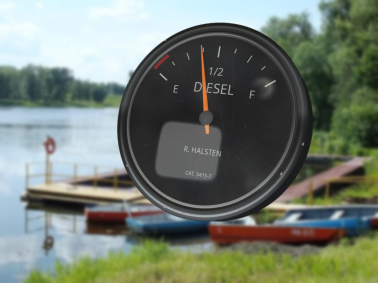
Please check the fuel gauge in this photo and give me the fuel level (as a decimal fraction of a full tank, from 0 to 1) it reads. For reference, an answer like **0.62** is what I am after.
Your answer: **0.375**
